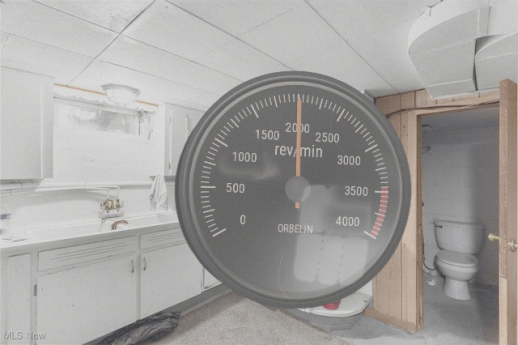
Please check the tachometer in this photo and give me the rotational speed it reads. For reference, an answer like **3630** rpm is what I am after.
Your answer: **2000** rpm
